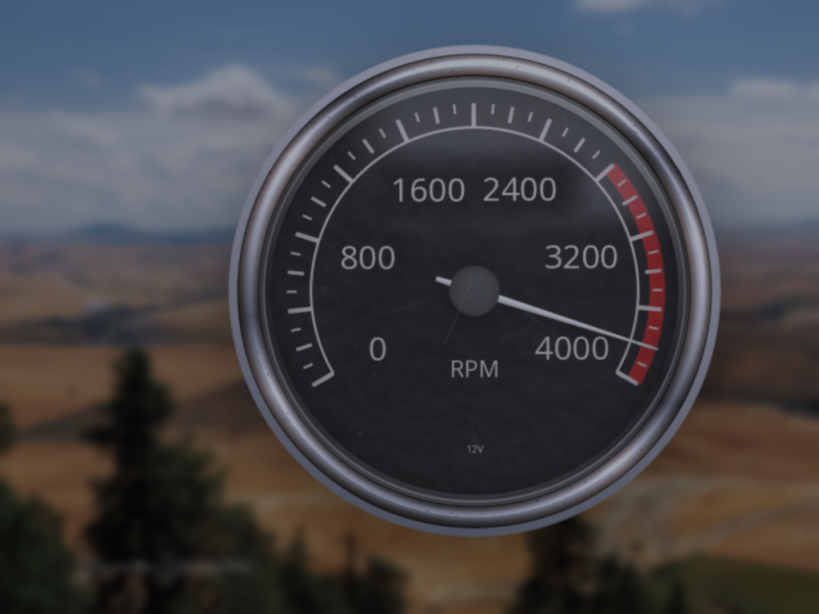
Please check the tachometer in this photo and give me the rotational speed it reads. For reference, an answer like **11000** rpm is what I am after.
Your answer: **3800** rpm
